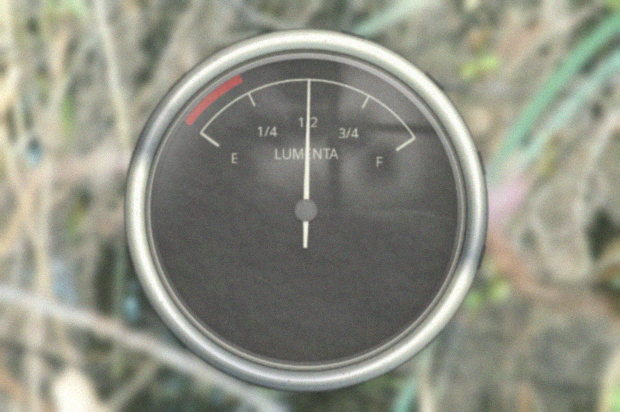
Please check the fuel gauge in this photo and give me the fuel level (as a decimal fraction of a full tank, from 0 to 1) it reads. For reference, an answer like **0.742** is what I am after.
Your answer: **0.5**
